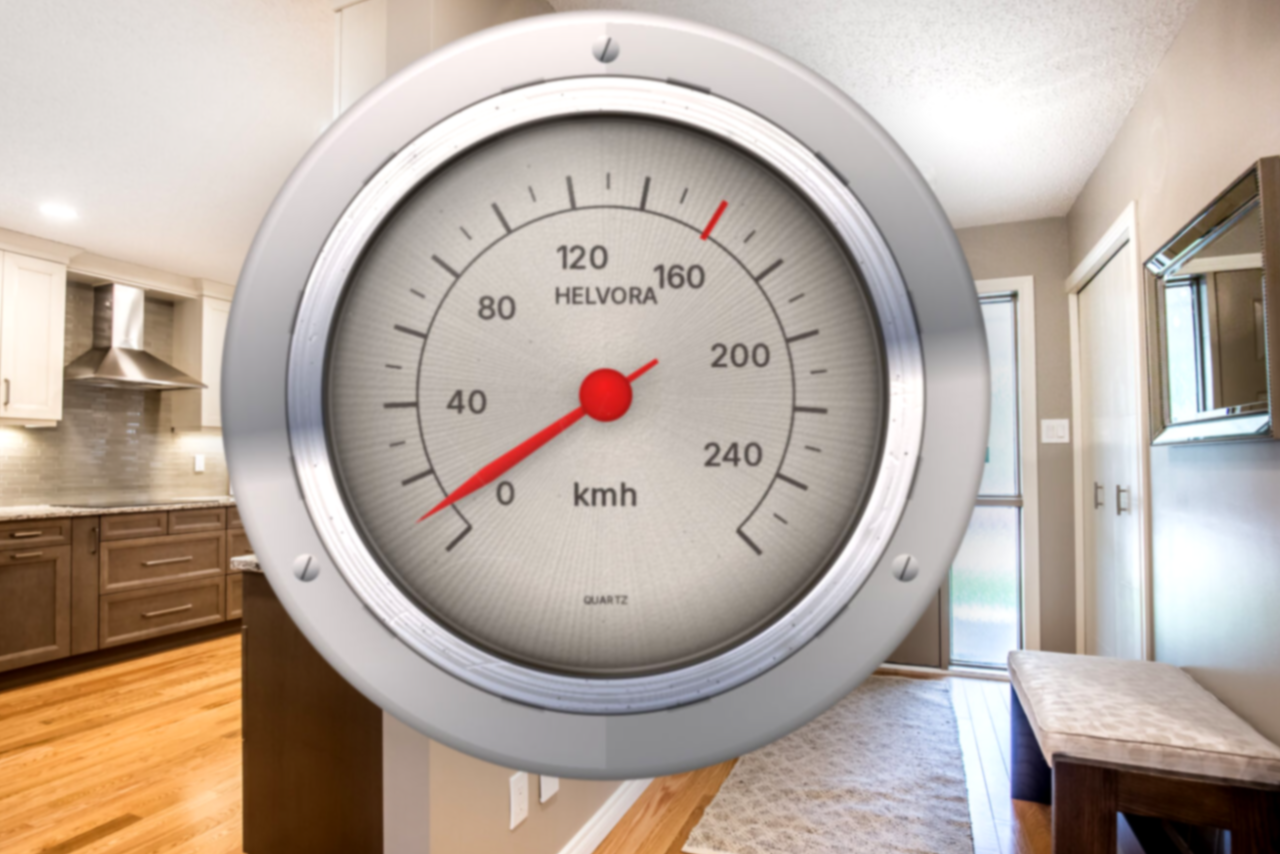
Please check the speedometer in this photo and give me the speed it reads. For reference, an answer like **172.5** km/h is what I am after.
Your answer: **10** km/h
